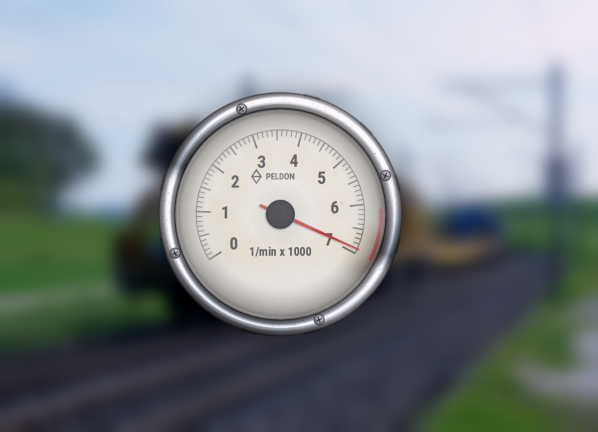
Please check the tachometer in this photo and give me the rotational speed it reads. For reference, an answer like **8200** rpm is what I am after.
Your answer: **6900** rpm
